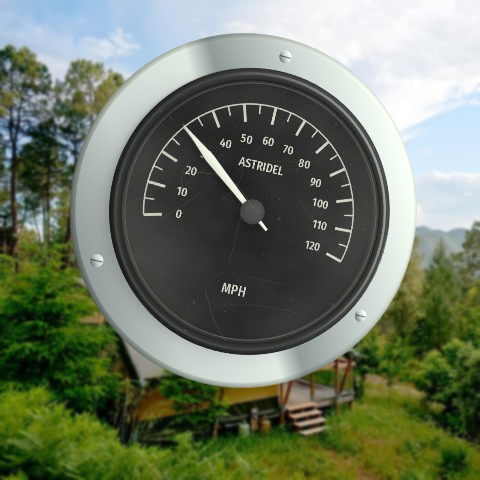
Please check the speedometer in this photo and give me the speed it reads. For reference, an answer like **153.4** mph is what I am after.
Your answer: **30** mph
